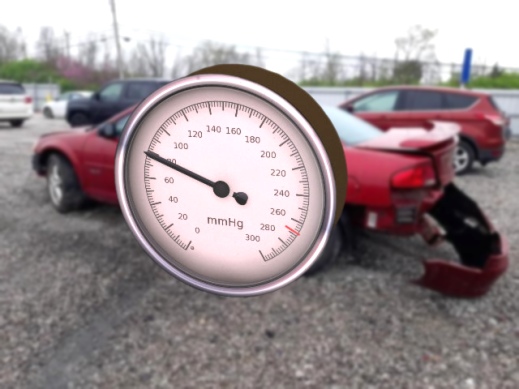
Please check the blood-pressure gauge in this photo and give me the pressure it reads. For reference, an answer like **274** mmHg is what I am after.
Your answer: **80** mmHg
